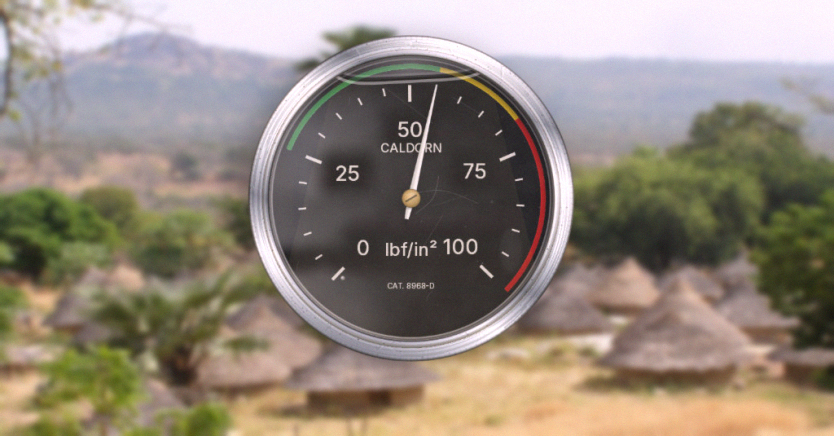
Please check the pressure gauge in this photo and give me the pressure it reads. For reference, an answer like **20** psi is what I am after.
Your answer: **55** psi
